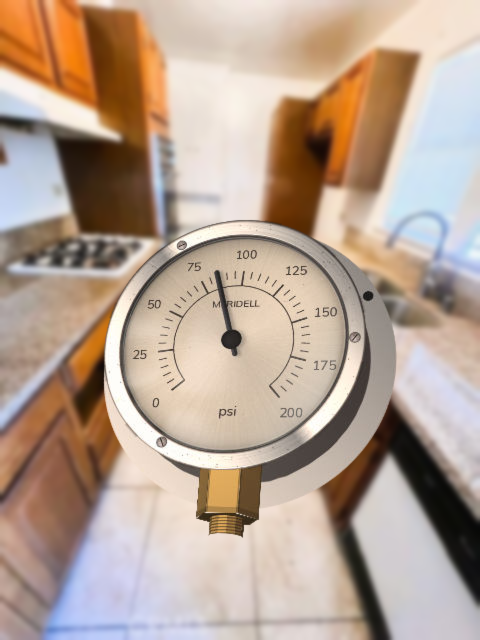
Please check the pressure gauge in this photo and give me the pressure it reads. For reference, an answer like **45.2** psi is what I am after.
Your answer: **85** psi
